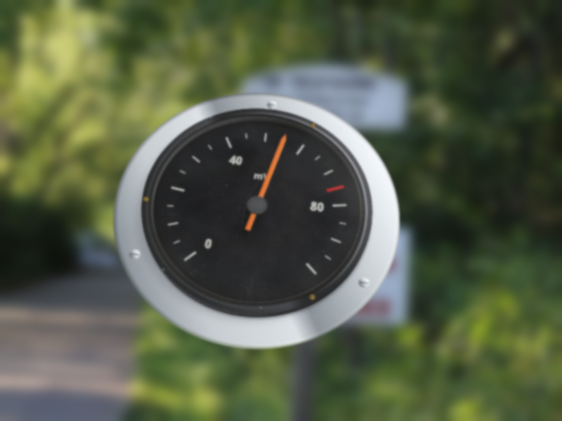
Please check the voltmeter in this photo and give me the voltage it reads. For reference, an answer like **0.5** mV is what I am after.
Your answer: **55** mV
